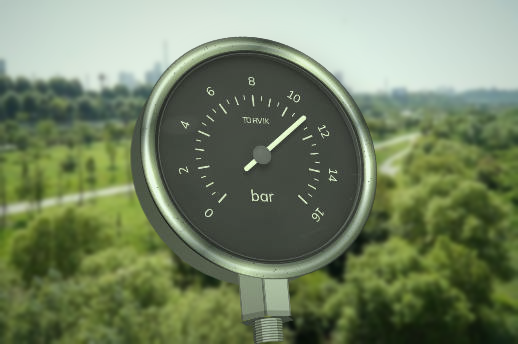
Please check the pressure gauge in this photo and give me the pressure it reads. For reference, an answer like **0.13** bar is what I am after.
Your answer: **11** bar
